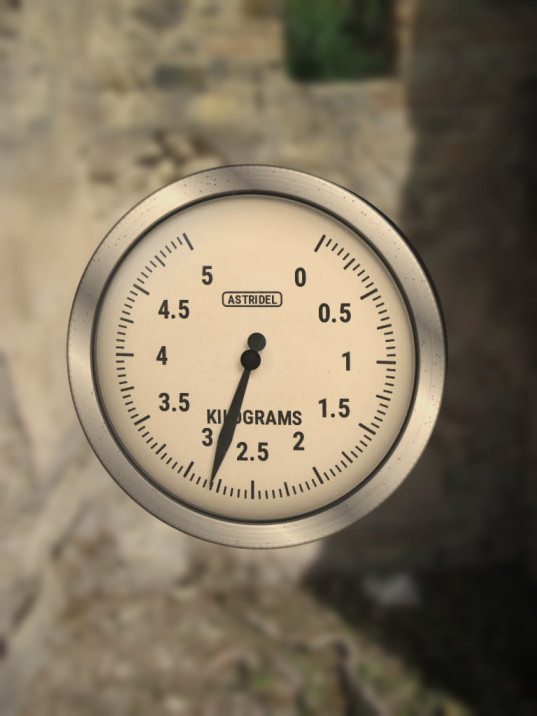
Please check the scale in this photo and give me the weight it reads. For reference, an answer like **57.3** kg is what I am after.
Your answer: **2.8** kg
